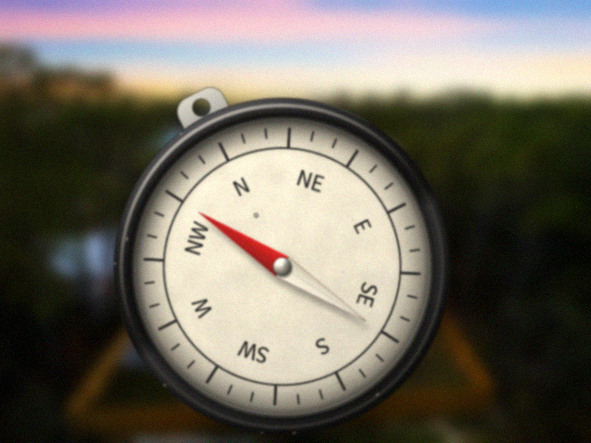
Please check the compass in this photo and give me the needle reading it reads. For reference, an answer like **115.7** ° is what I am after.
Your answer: **330** °
